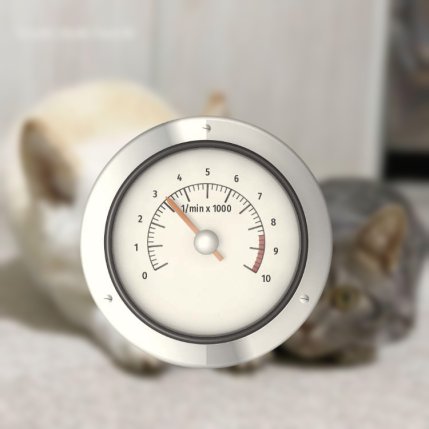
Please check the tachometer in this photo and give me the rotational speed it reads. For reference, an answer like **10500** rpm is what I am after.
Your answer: **3200** rpm
